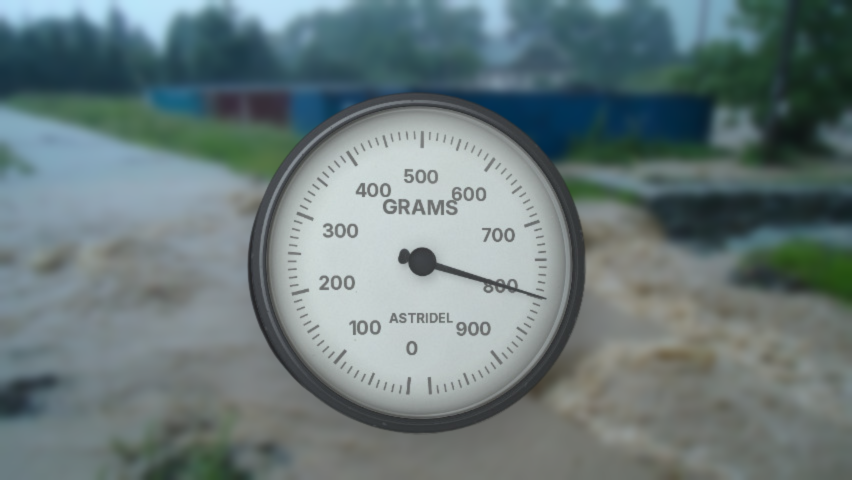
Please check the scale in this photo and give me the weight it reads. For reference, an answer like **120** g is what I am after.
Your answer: **800** g
